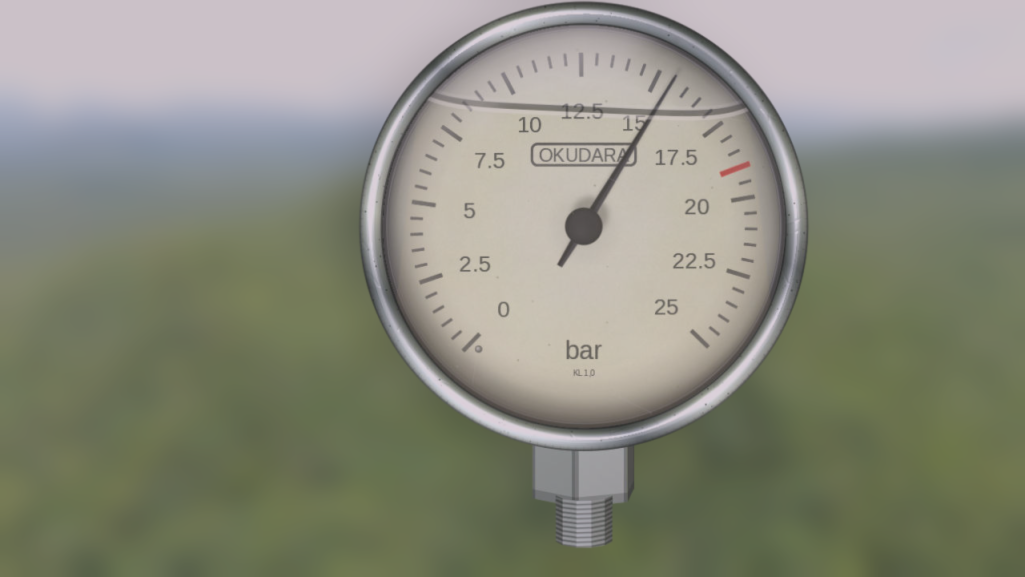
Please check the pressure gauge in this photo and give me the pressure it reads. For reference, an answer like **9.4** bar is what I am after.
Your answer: **15.5** bar
